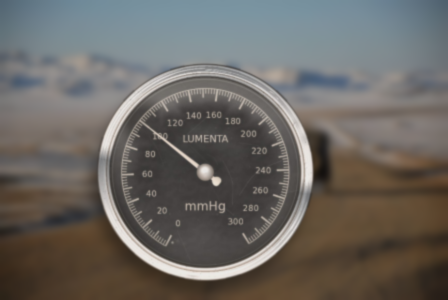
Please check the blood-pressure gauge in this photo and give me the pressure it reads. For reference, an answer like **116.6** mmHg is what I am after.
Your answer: **100** mmHg
